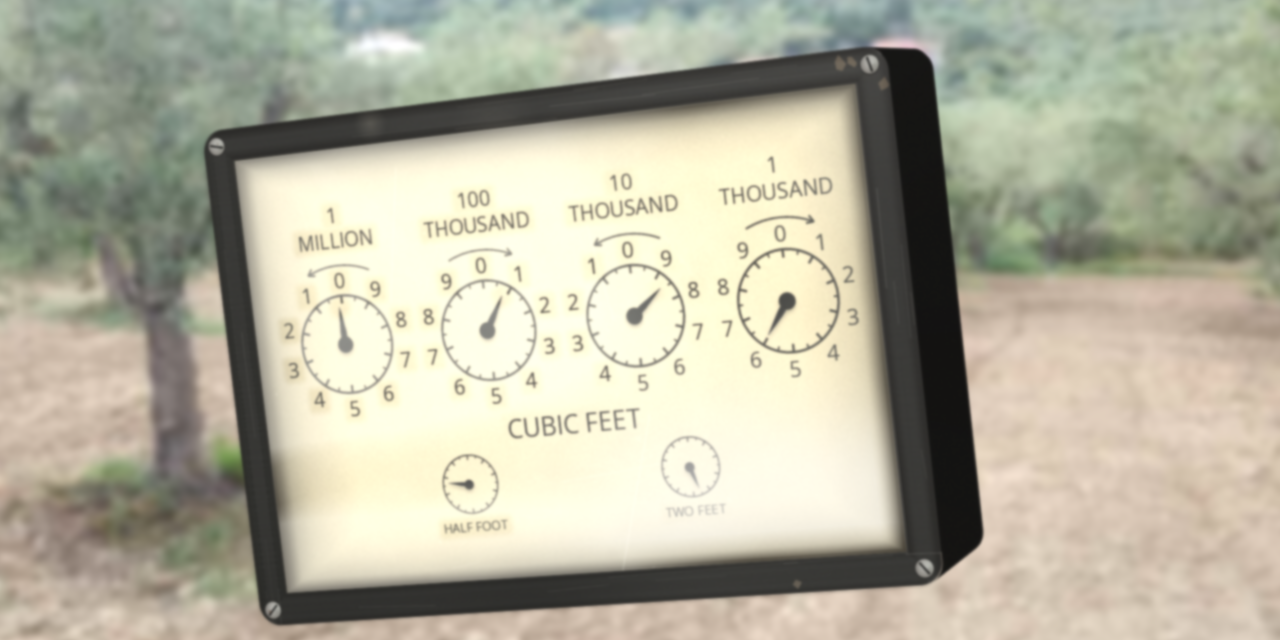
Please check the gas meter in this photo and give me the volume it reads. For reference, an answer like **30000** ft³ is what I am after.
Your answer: **8600** ft³
